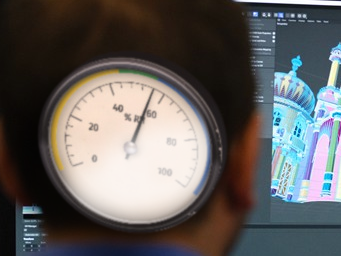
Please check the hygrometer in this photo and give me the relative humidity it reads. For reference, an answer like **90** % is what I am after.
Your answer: **56** %
